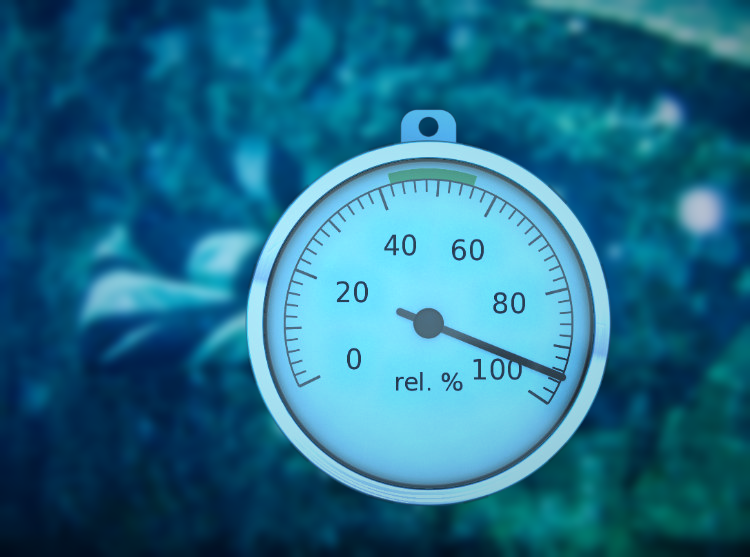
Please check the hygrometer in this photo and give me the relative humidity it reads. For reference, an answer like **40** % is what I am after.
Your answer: **95** %
